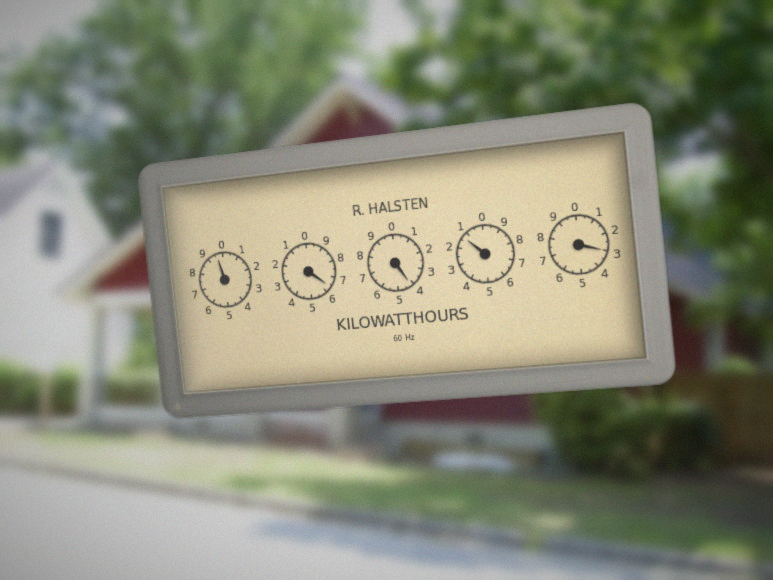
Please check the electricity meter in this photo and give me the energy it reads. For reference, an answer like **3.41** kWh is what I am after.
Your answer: **96413** kWh
